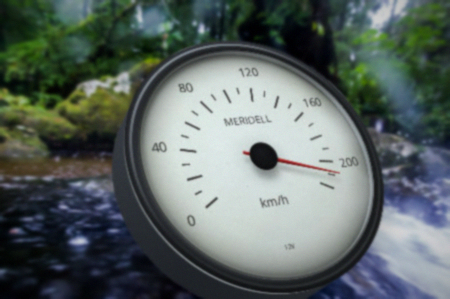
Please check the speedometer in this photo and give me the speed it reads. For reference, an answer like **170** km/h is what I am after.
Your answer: **210** km/h
